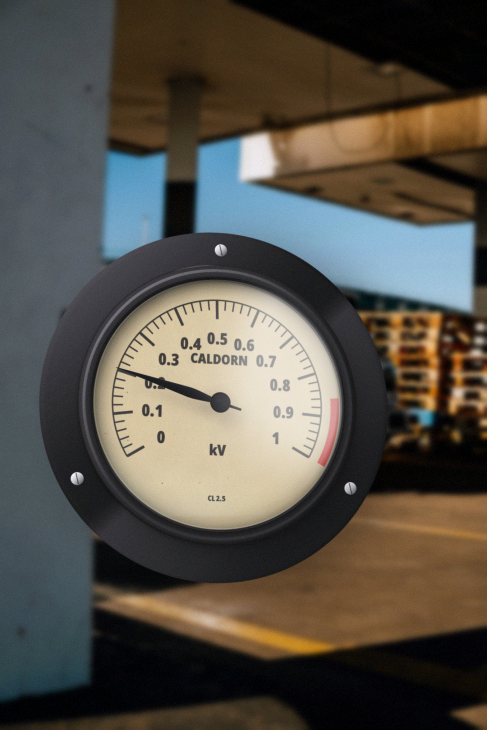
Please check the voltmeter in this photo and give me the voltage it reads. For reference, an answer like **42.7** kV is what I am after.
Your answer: **0.2** kV
